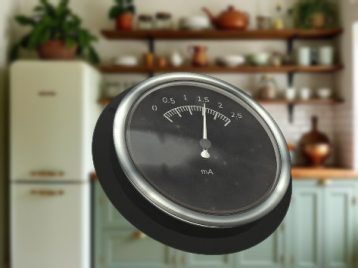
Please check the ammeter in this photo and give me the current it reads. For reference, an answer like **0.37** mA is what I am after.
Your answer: **1.5** mA
